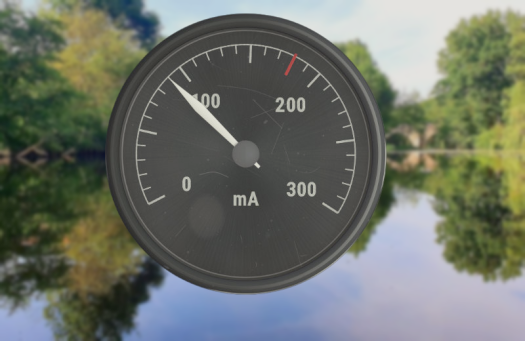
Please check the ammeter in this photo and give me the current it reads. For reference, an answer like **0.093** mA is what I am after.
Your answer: **90** mA
